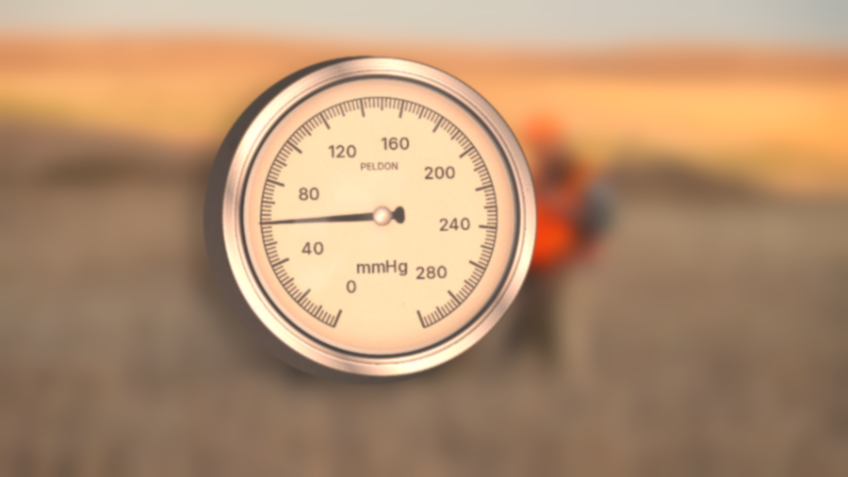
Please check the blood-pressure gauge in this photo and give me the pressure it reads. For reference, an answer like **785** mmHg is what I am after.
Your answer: **60** mmHg
